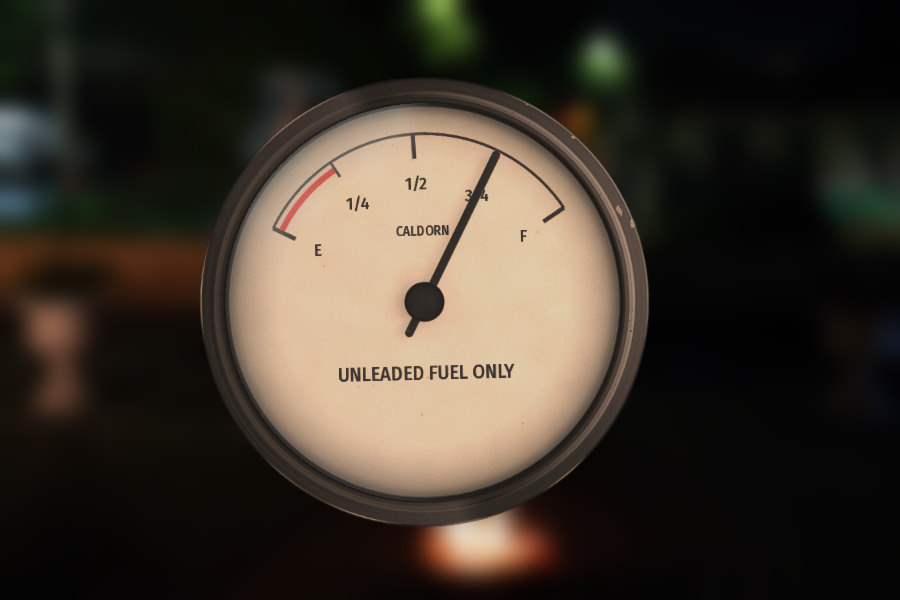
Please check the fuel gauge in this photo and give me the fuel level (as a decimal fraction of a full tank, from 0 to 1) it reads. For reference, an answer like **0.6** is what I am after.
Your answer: **0.75**
